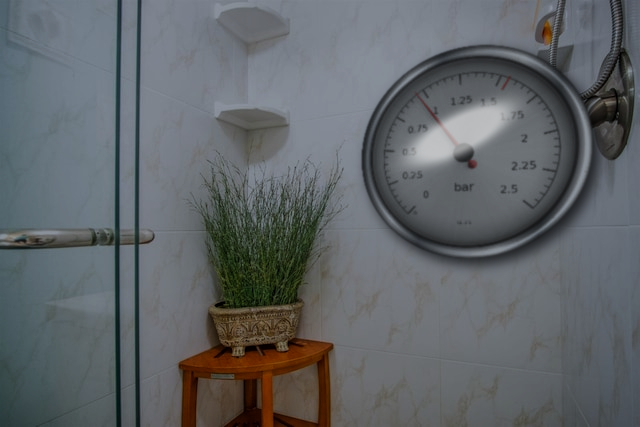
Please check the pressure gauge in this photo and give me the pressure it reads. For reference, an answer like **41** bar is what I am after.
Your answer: **0.95** bar
